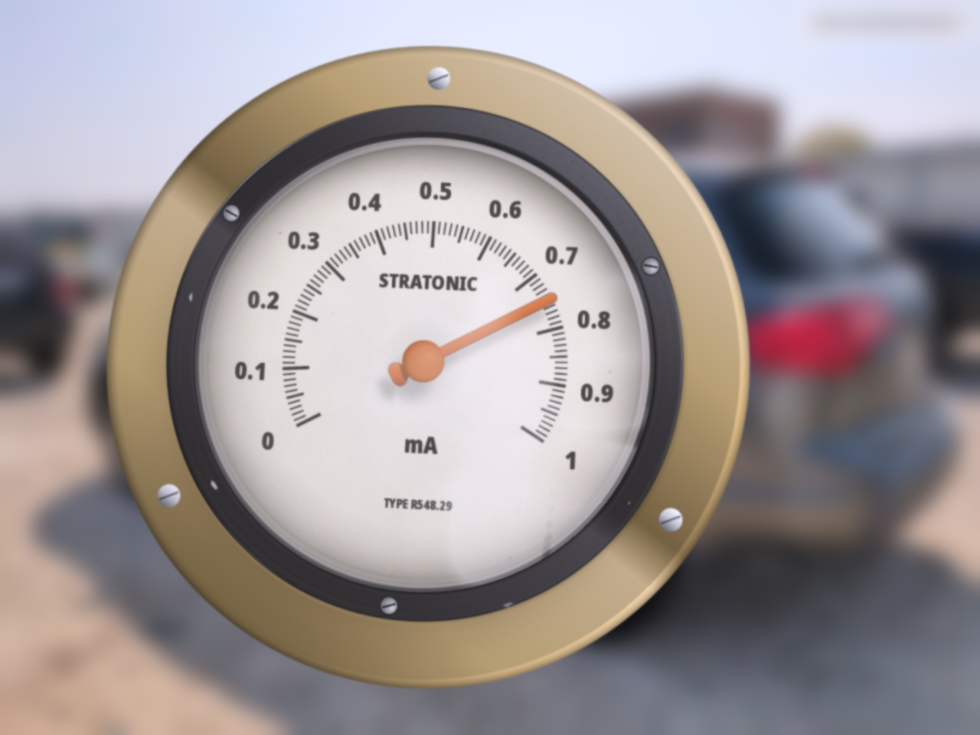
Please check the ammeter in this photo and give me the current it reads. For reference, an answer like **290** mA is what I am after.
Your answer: **0.75** mA
